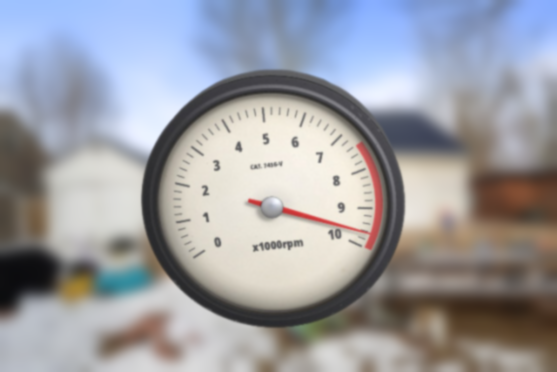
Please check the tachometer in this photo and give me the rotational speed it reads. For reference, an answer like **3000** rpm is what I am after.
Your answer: **9600** rpm
